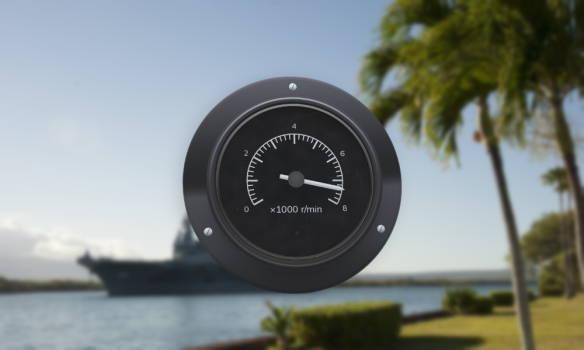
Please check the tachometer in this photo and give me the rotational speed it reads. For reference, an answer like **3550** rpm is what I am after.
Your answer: **7400** rpm
